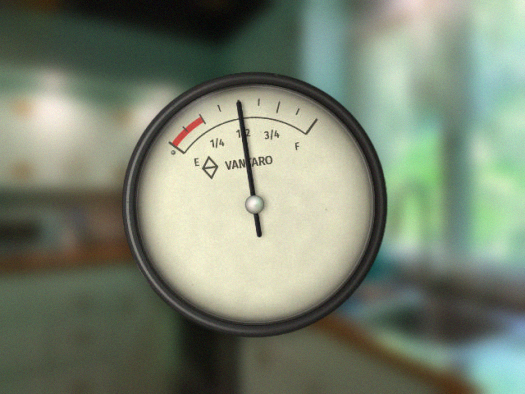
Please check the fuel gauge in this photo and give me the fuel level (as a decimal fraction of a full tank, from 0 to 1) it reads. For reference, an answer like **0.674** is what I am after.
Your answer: **0.5**
